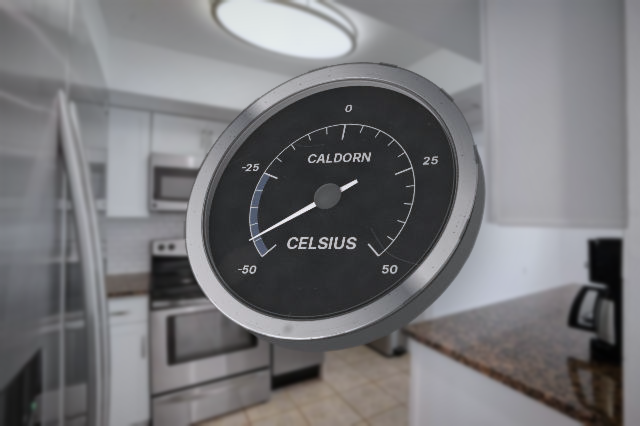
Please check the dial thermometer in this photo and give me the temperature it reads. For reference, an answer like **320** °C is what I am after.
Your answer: **-45** °C
